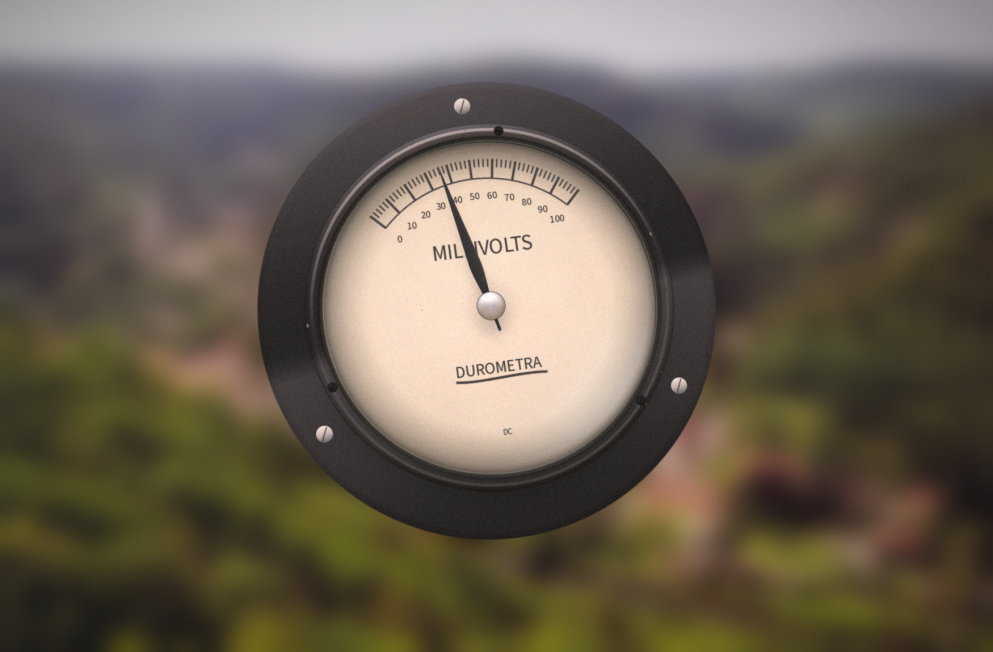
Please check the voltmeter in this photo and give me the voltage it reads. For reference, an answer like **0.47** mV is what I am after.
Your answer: **36** mV
